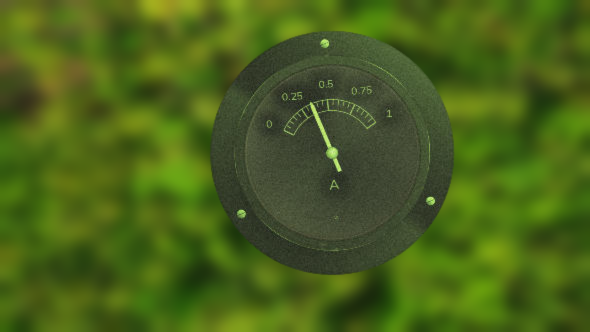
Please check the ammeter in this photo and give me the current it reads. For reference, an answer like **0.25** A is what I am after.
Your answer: **0.35** A
